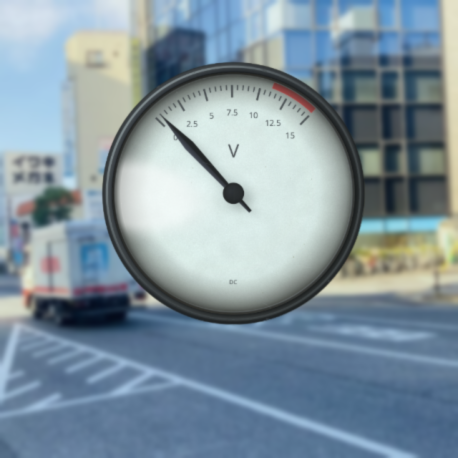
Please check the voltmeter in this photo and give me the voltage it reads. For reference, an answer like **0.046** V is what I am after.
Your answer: **0.5** V
